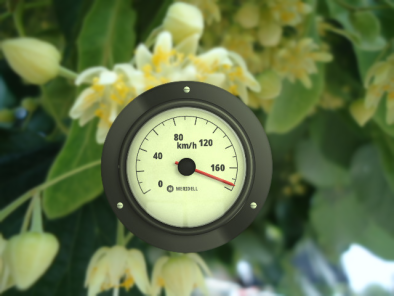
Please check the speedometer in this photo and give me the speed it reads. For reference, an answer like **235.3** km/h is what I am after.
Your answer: **175** km/h
